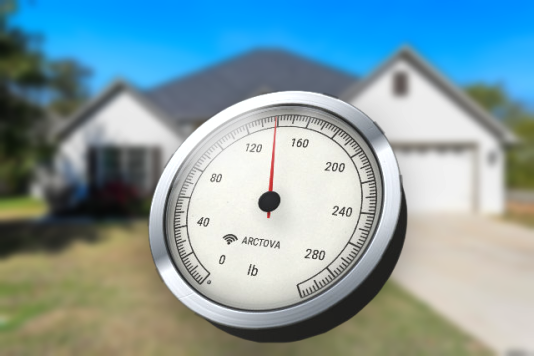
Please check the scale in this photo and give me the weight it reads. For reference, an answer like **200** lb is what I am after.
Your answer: **140** lb
